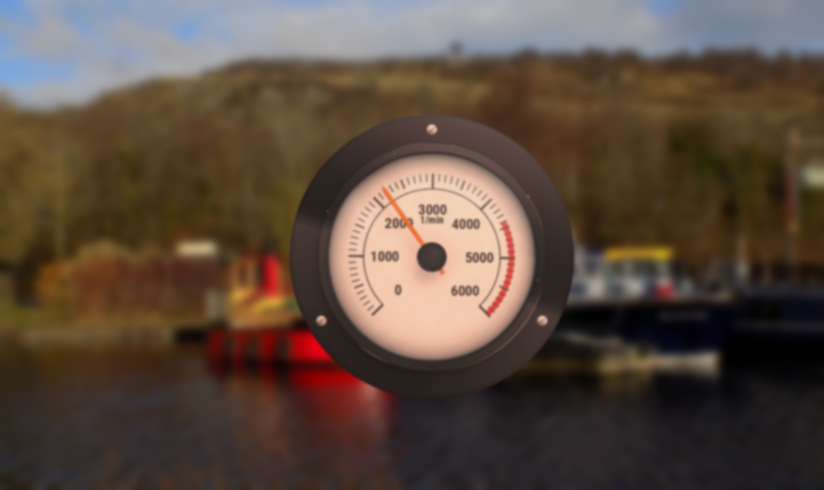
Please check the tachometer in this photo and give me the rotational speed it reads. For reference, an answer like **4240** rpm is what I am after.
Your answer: **2200** rpm
